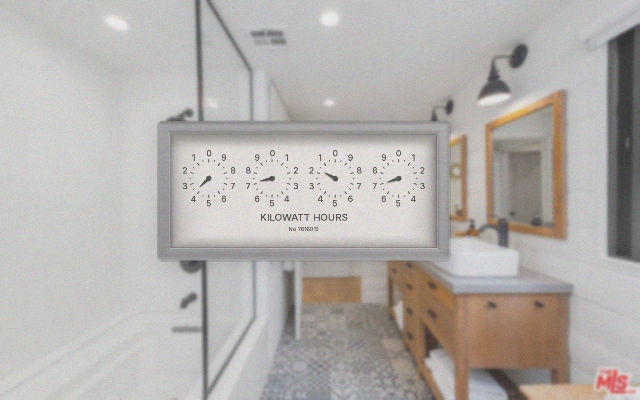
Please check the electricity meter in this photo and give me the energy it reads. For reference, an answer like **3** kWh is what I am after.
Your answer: **3717** kWh
